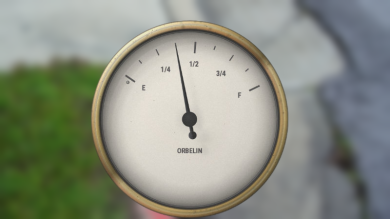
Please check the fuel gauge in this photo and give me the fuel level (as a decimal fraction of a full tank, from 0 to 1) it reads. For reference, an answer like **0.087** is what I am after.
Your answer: **0.375**
